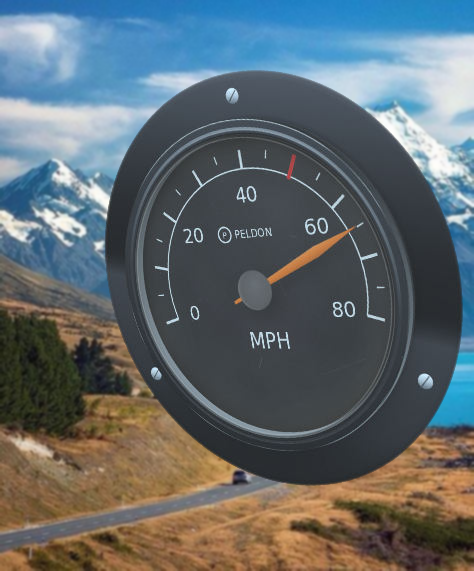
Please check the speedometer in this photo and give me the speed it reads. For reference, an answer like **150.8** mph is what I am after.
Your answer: **65** mph
